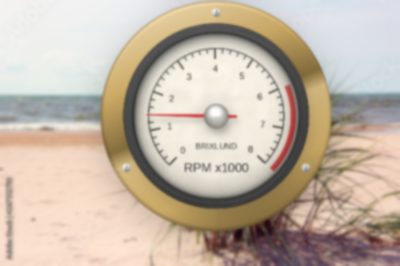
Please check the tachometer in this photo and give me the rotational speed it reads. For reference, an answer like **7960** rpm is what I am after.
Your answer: **1400** rpm
